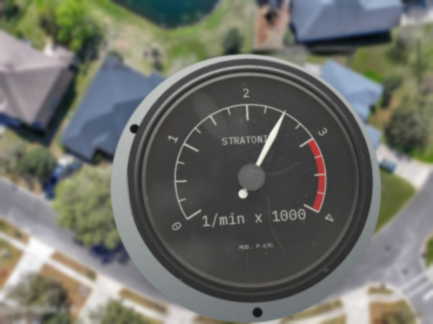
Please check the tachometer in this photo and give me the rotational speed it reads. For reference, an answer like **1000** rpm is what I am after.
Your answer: **2500** rpm
